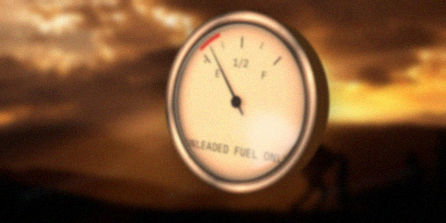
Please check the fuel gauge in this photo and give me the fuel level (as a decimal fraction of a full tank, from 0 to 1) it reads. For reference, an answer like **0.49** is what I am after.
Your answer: **0.125**
